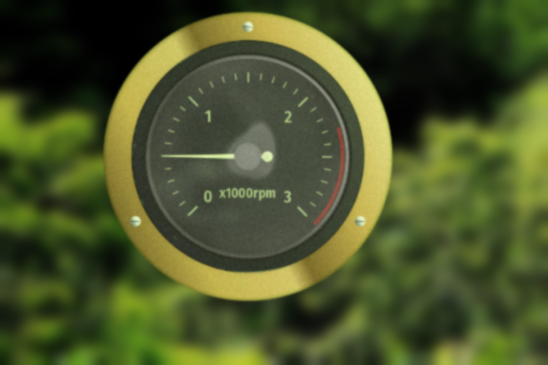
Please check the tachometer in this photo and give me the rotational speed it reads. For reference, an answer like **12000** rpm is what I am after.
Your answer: **500** rpm
